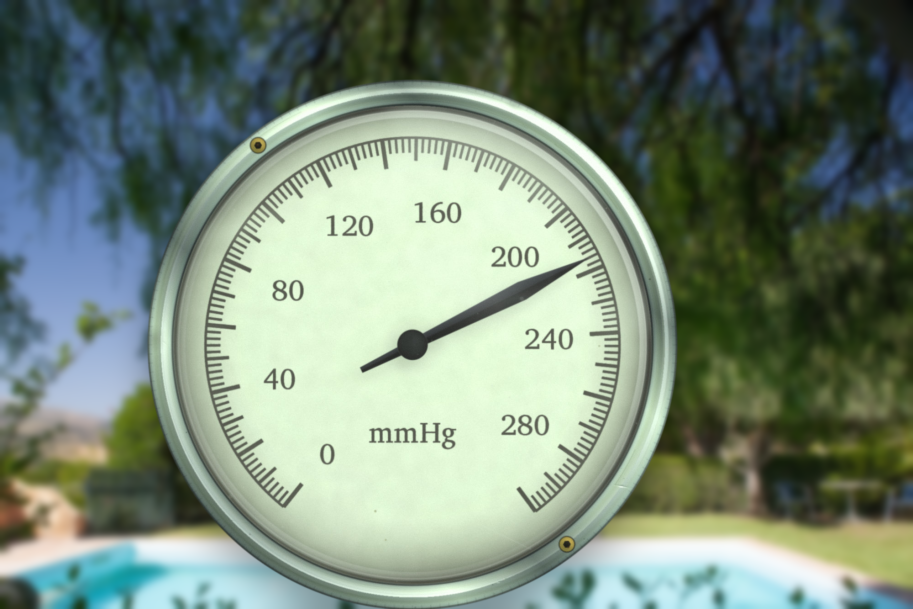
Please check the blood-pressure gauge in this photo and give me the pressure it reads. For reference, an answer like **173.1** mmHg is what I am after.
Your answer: **216** mmHg
